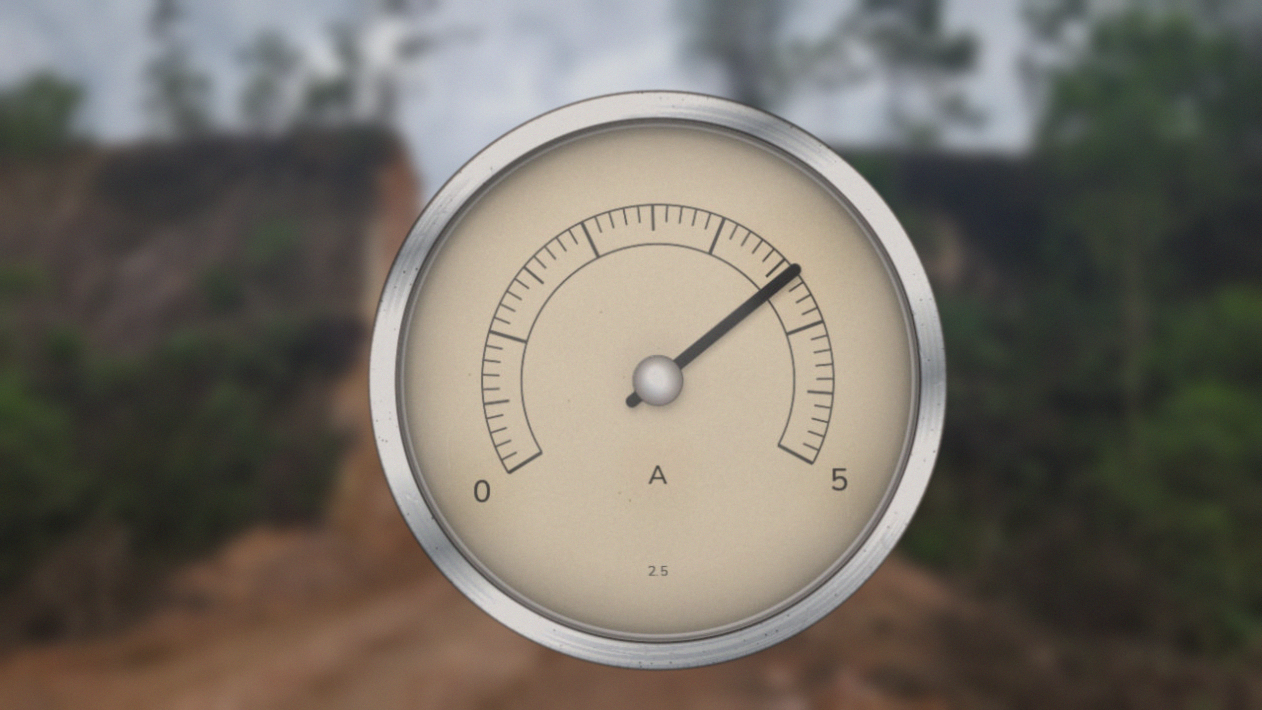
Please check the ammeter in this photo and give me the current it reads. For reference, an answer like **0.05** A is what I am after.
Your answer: **3.6** A
